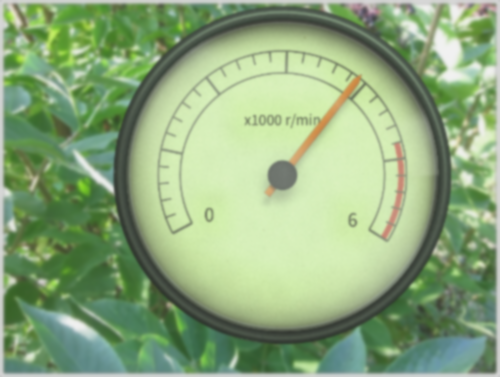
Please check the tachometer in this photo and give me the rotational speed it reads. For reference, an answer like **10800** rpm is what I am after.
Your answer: **3900** rpm
